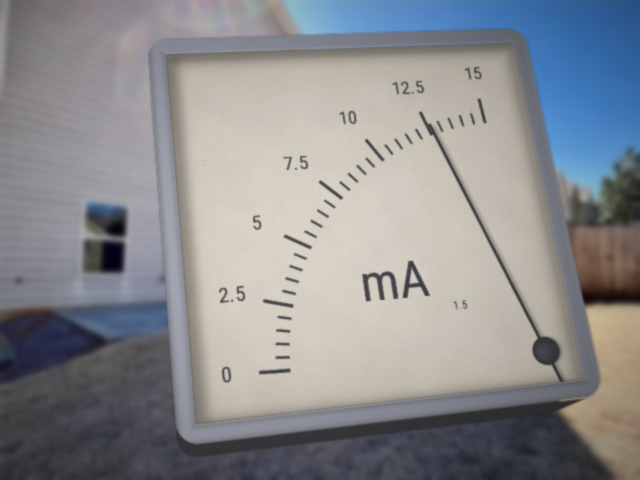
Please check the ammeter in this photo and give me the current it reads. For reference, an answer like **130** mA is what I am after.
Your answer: **12.5** mA
